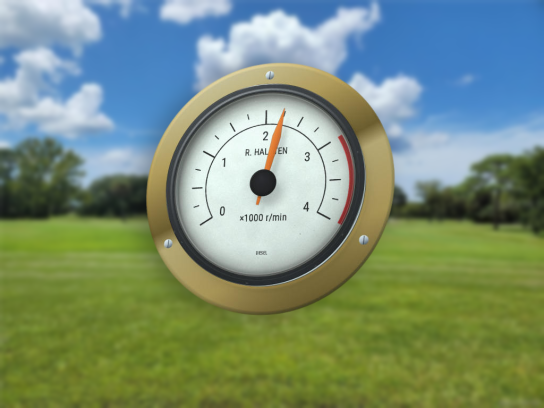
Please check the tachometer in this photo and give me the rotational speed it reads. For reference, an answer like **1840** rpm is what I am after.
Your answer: **2250** rpm
